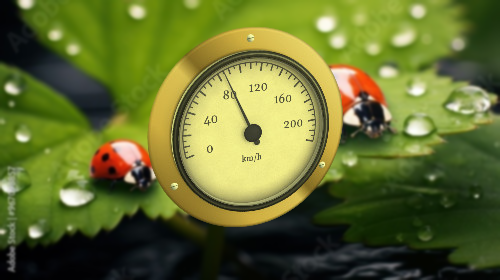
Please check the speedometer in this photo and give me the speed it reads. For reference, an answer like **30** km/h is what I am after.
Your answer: **85** km/h
